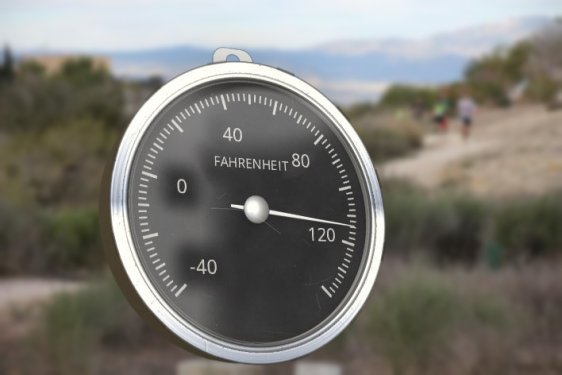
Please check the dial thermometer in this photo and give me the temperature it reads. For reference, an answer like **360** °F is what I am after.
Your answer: **114** °F
